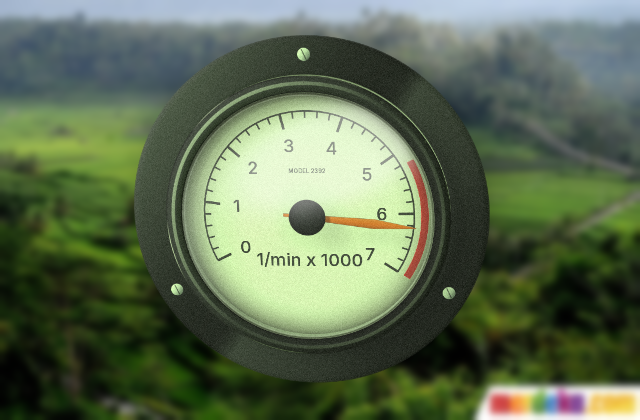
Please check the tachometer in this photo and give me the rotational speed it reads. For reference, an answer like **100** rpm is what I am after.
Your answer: **6200** rpm
